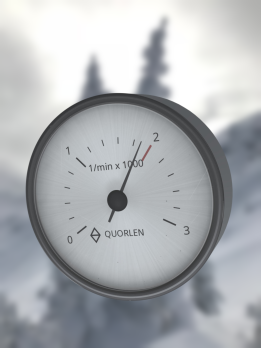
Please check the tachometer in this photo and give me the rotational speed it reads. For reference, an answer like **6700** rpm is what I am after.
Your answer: **1900** rpm
